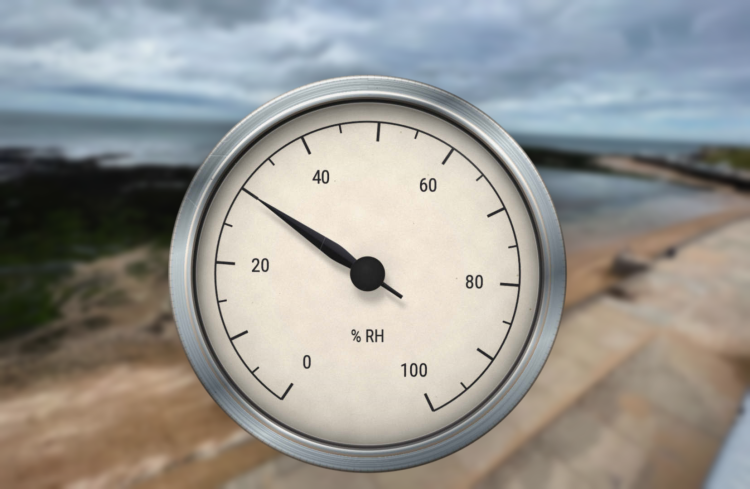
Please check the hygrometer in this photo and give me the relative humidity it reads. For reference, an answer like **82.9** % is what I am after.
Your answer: **30** %
